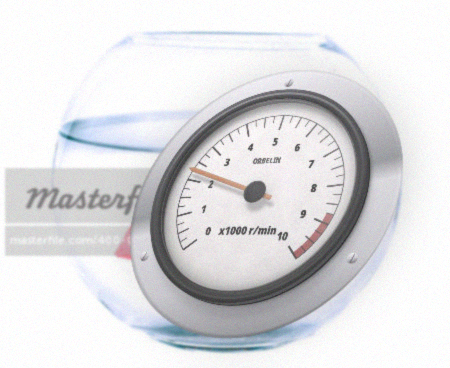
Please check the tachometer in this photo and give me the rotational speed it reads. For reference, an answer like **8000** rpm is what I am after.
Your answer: **2250** rpm
